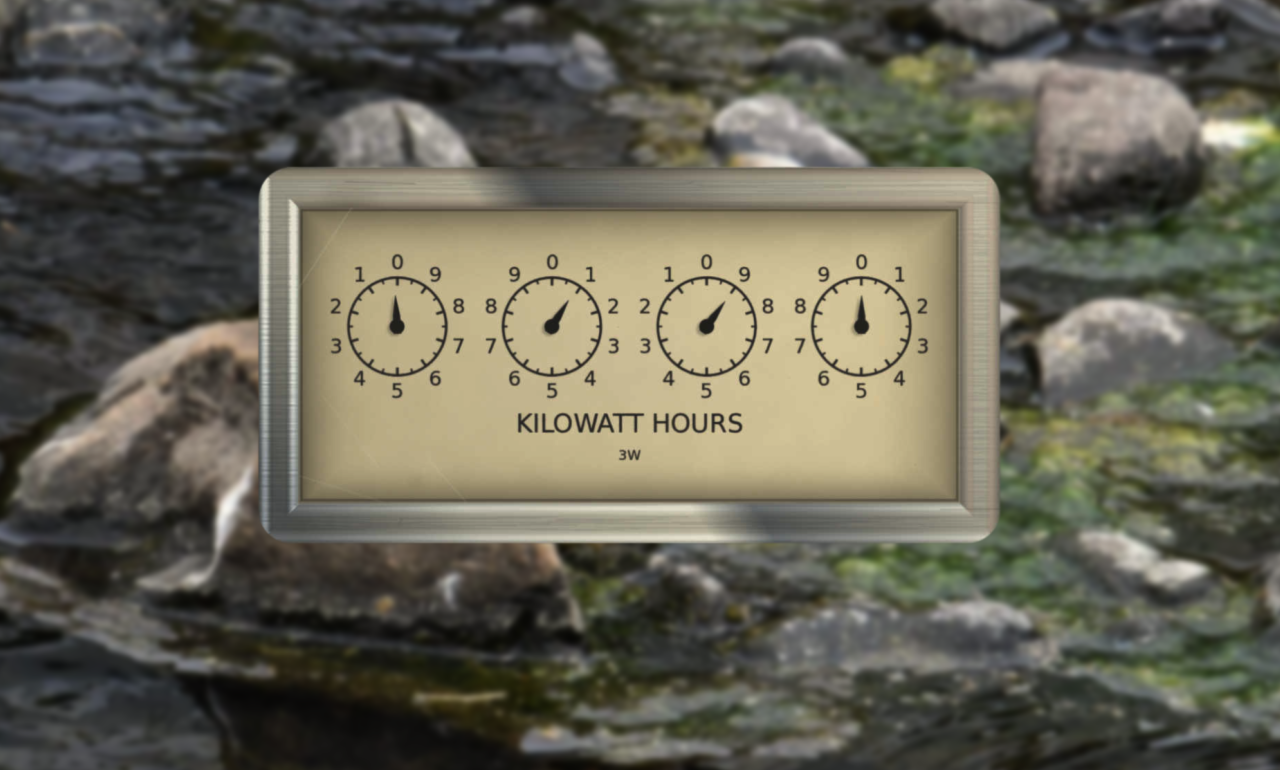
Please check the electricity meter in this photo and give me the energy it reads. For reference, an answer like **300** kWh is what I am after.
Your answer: **90** kWh
